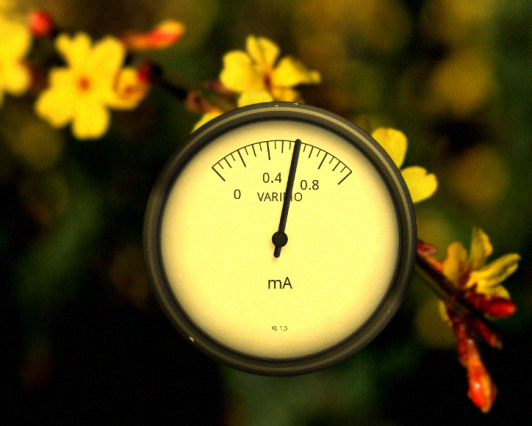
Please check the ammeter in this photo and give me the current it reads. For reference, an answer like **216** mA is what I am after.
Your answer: **0.6** mA
